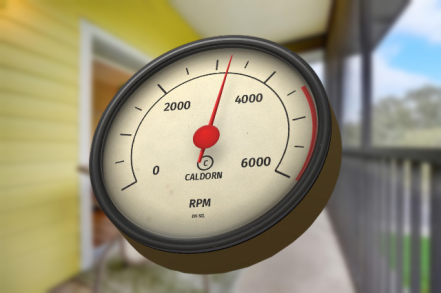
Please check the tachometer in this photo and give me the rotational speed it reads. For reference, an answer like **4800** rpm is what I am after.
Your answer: **3250** rpm
